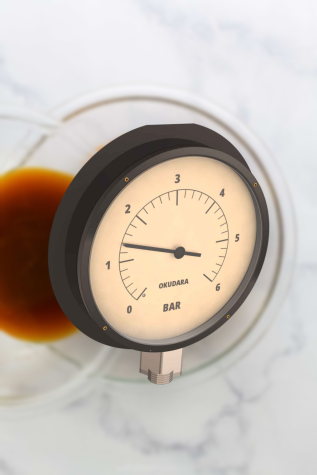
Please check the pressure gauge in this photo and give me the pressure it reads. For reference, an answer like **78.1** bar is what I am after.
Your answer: **1.4** bar
